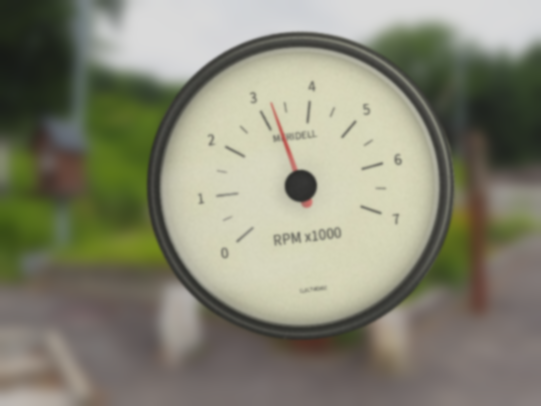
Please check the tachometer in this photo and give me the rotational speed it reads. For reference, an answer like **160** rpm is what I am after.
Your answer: **3250** rpm
